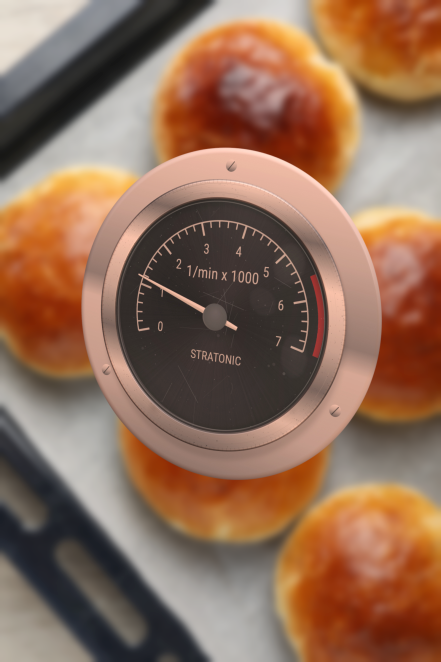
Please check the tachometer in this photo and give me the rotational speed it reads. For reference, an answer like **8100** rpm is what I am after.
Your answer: **1200** rpm
